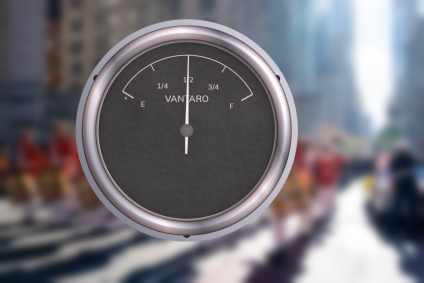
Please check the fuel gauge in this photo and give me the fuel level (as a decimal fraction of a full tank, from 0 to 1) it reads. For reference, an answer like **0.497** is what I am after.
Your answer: **0.5**
